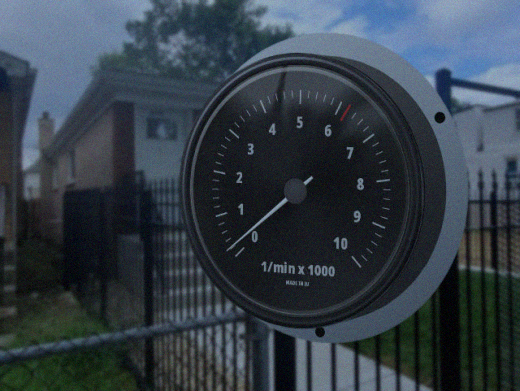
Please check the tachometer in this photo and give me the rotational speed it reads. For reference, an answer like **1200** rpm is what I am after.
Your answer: **200** rpm
